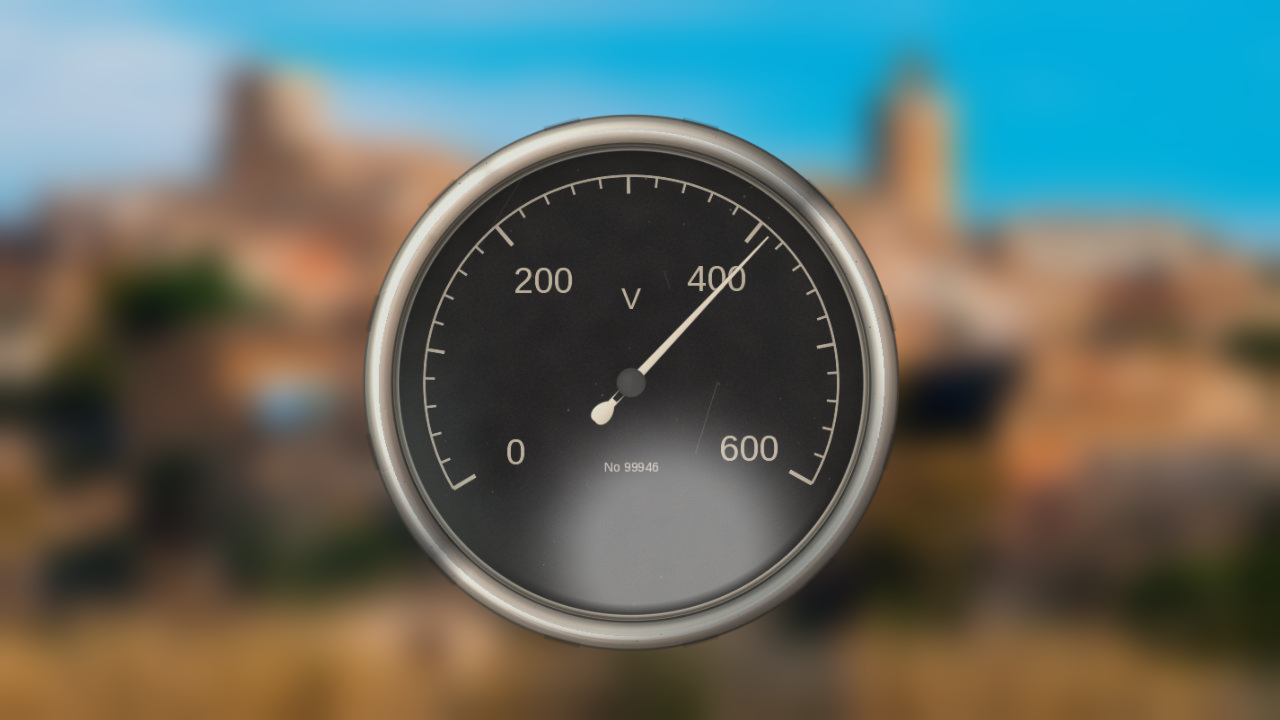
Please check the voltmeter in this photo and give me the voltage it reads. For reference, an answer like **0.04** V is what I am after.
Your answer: **410** V
